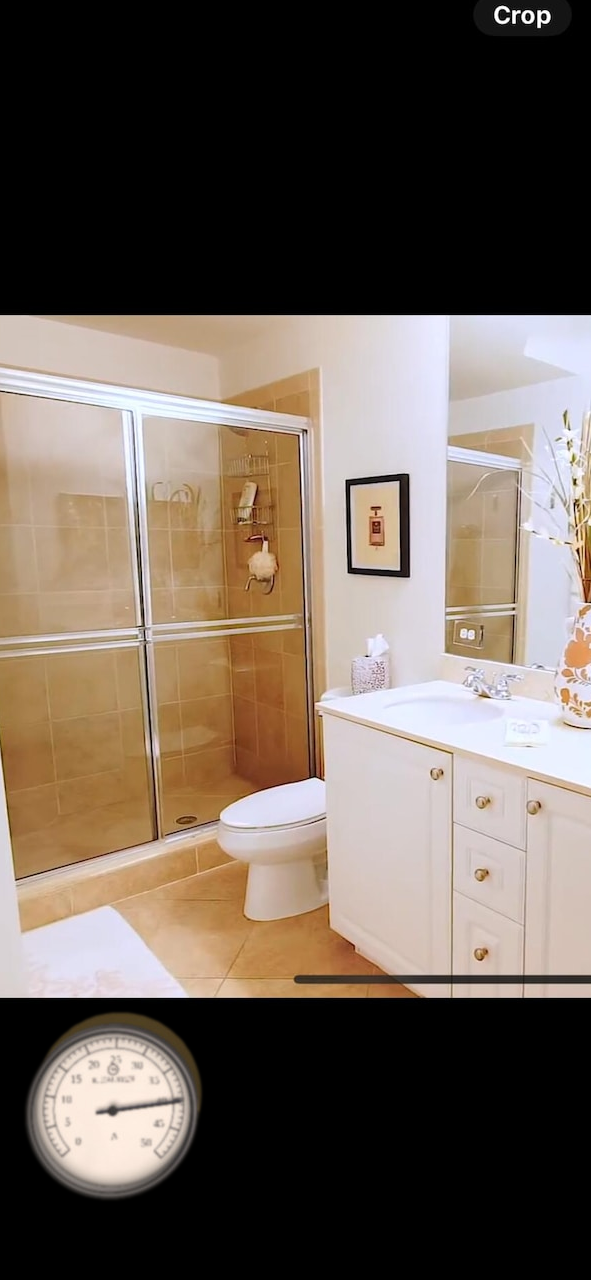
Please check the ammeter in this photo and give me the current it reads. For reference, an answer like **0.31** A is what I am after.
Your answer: **40** A
